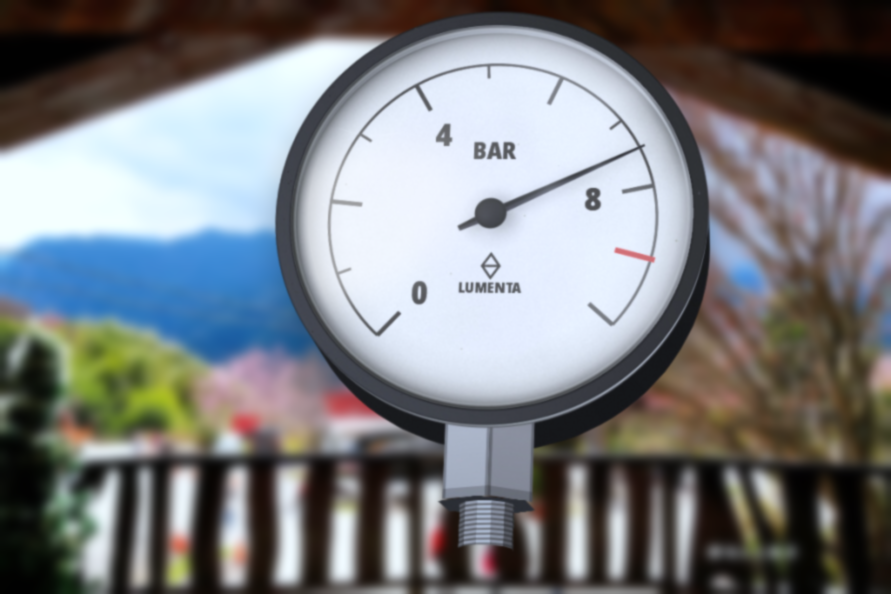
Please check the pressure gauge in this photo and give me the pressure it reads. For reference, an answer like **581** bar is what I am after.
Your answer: **7.5** bar
